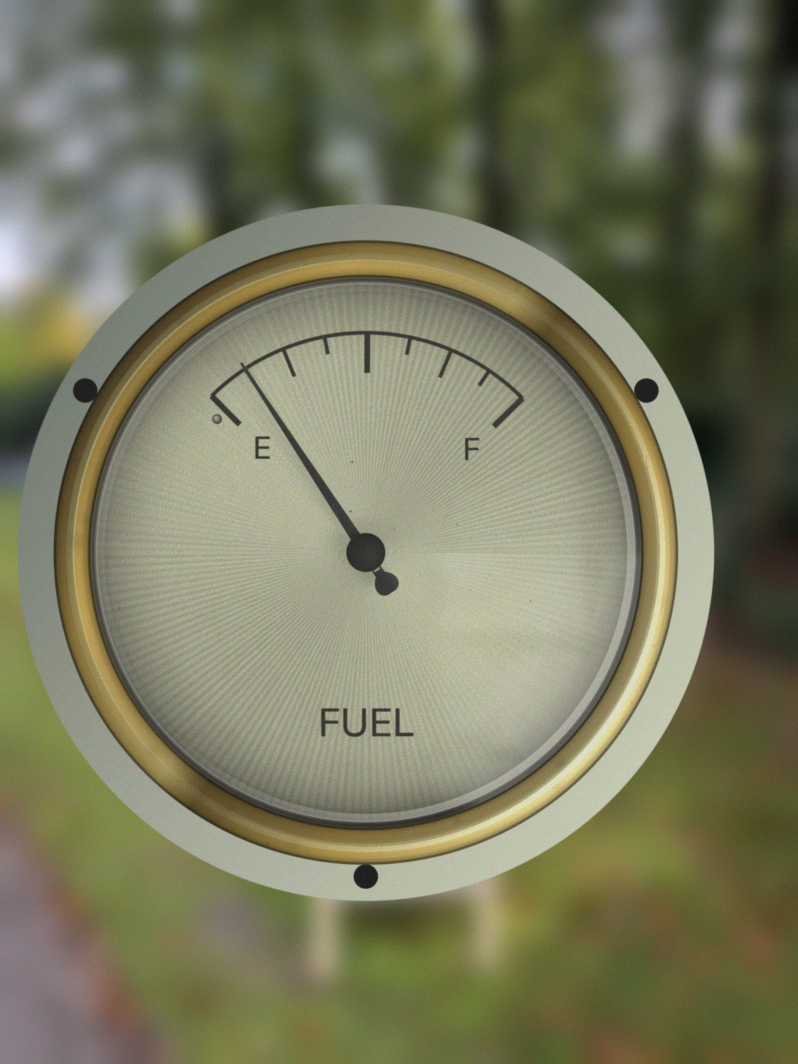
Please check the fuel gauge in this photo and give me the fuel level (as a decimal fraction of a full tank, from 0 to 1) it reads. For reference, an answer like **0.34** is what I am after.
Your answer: **0.125**
